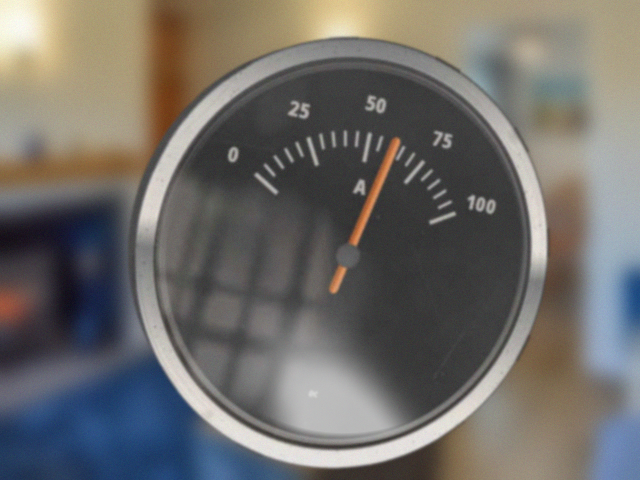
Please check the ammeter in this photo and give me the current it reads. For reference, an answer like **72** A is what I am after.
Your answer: **60** A
